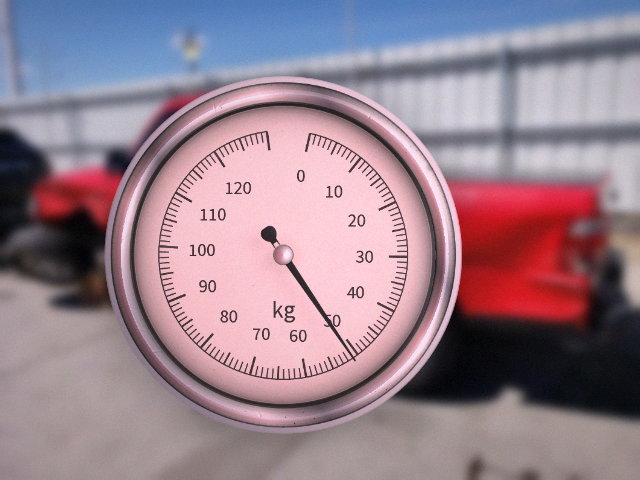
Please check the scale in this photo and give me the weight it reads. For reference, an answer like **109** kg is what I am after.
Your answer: **51** kg
